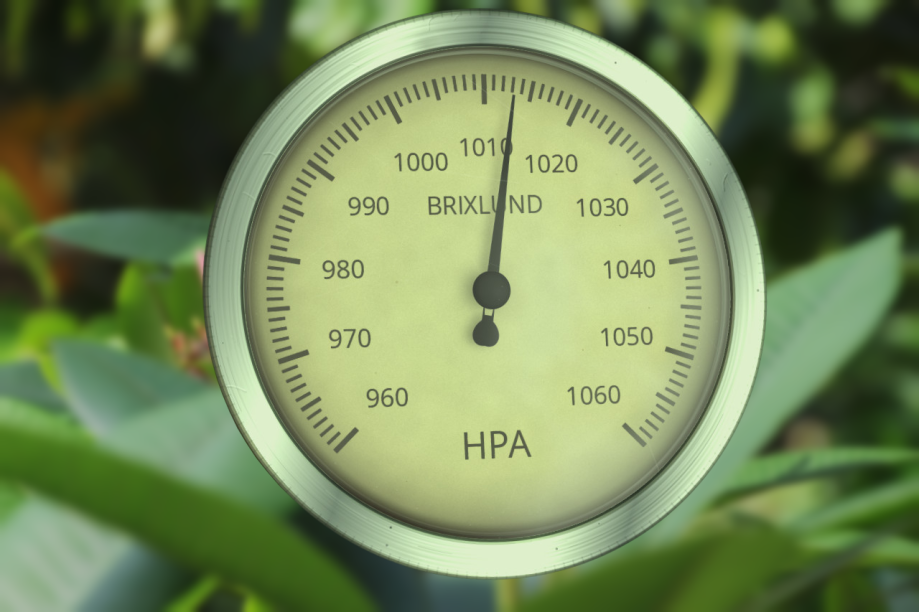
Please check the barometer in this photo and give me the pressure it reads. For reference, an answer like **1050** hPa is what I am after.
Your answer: **1013** hPa
